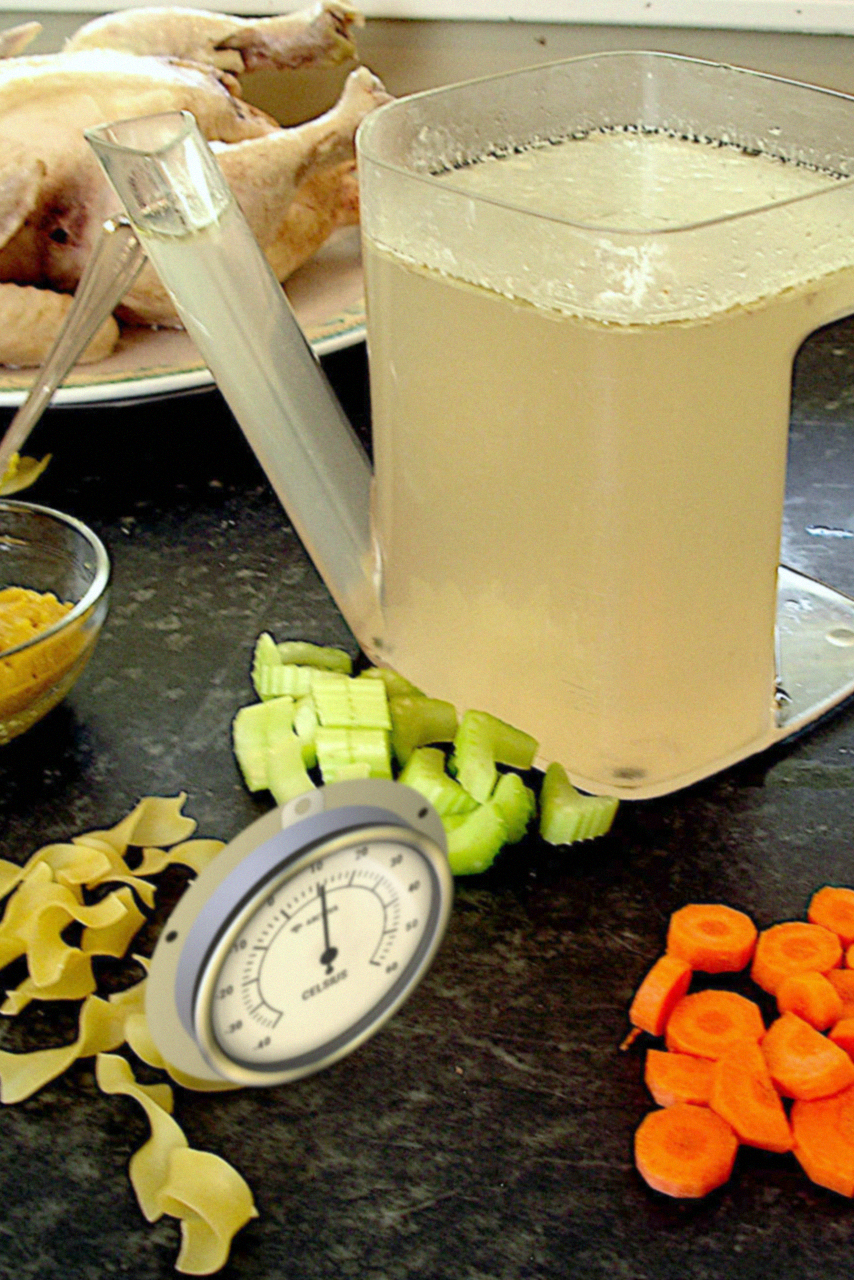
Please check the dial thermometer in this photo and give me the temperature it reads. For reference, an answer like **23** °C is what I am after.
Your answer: **10** °C
